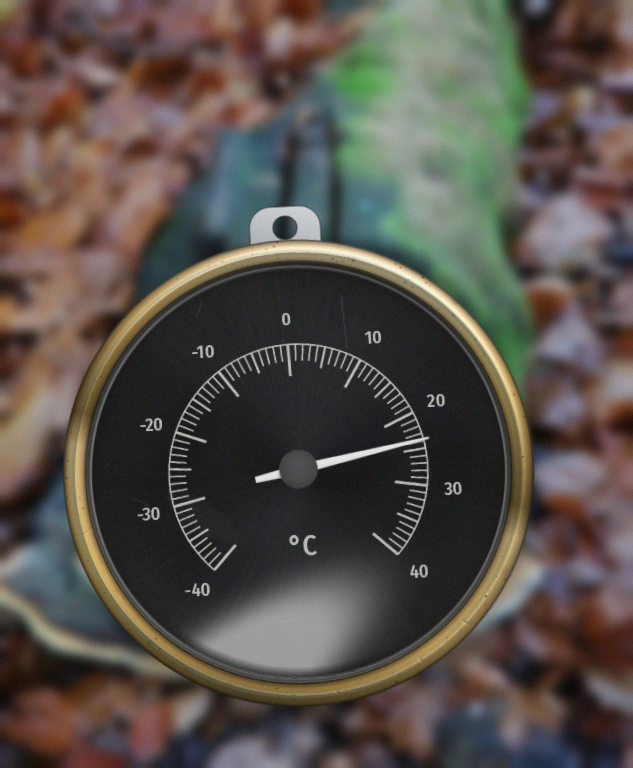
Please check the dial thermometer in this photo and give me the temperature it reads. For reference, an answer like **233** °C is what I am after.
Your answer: **24** °C
